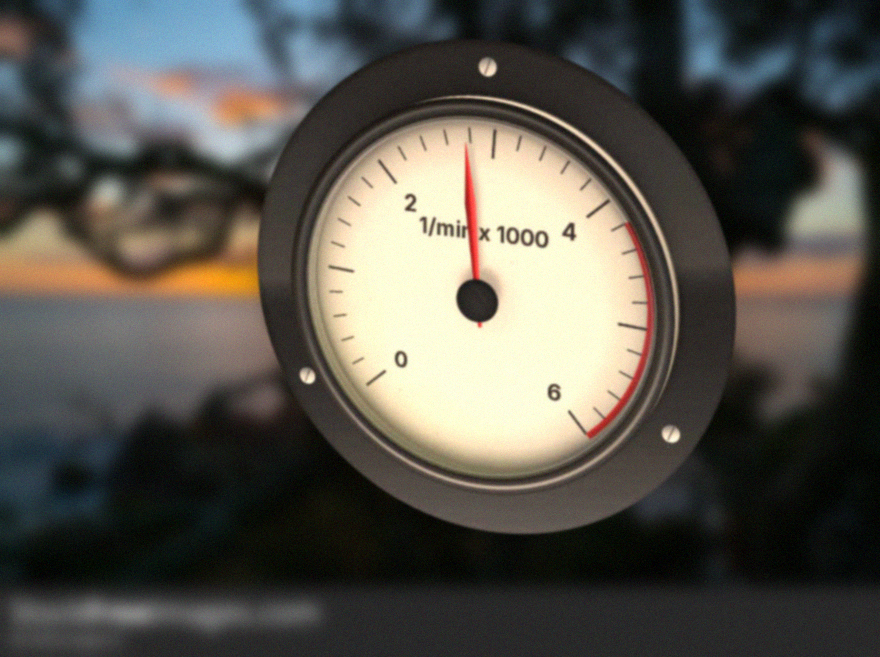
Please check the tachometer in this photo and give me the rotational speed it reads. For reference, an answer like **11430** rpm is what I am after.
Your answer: **2800** rpm
